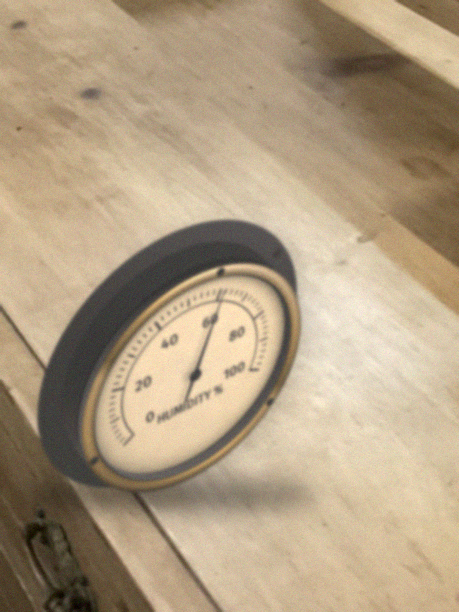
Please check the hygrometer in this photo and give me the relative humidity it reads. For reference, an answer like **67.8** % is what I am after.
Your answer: **60** %
